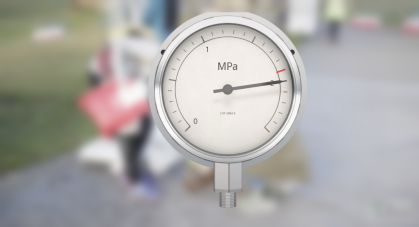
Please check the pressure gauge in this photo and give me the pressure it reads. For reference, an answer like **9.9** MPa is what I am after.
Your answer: **2** MPa
